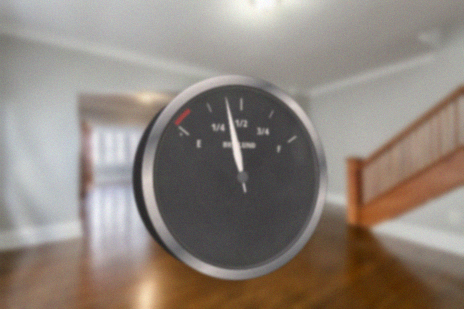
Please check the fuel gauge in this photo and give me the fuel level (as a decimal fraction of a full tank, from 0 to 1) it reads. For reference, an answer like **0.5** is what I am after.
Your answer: **0.375**
